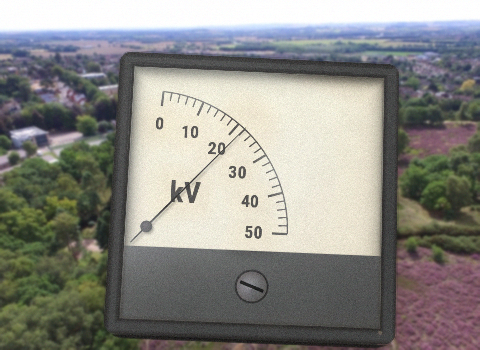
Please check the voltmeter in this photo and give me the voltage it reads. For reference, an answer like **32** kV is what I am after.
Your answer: **22** kV
